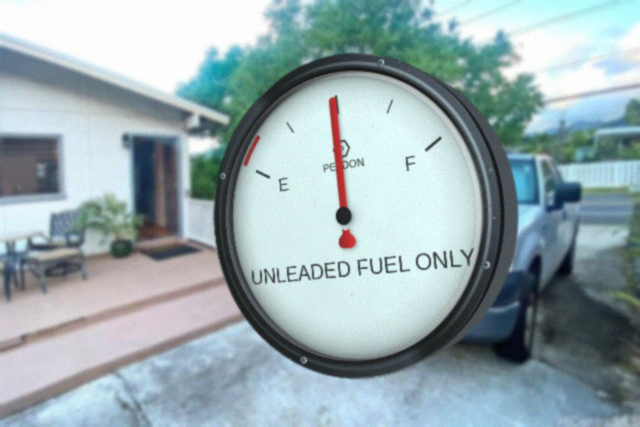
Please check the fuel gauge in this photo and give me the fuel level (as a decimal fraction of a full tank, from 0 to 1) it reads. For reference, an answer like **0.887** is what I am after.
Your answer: **0.5**
